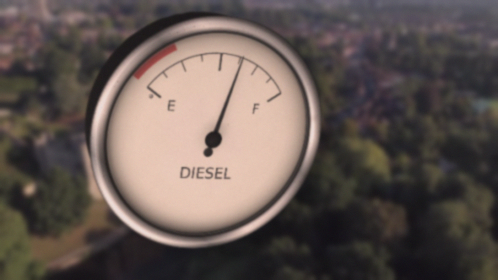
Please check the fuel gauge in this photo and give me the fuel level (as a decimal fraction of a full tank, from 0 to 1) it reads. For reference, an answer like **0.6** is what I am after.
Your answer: **0.625**
